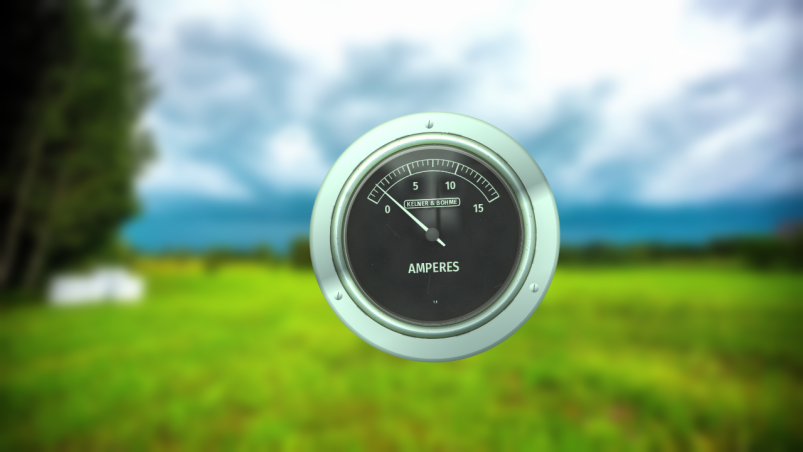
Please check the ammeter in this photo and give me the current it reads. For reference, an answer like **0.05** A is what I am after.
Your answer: **1.5** A
